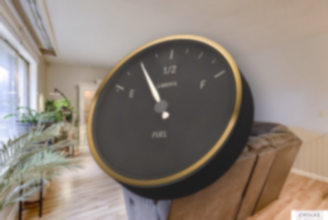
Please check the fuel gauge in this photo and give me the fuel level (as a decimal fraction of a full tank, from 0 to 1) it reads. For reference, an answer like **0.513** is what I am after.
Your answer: **0.25**
